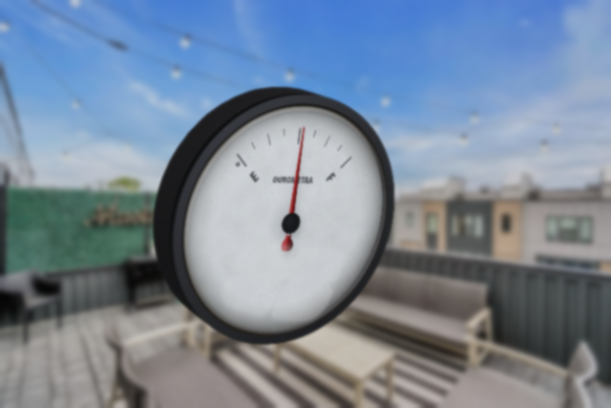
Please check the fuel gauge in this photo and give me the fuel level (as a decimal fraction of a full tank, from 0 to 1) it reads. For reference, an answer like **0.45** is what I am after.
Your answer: **0.5**
